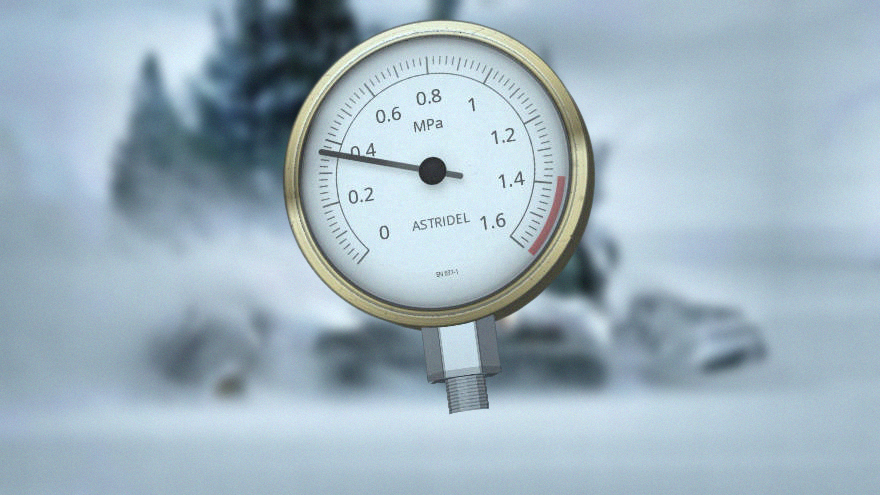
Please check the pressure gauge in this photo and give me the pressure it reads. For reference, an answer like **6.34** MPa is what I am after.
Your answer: **0.36** MPa
